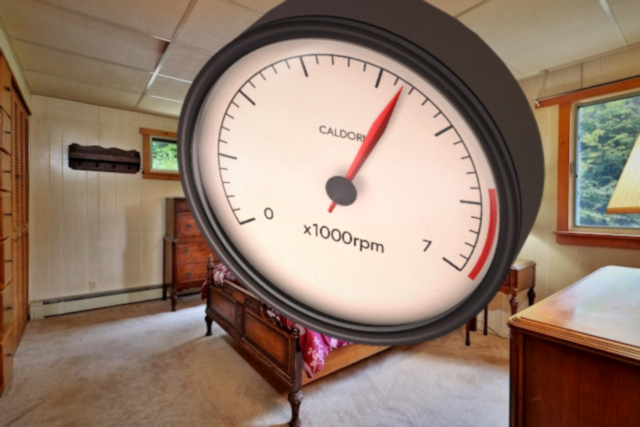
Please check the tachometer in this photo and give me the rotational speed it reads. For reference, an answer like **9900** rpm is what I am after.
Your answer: **4300** rpm
